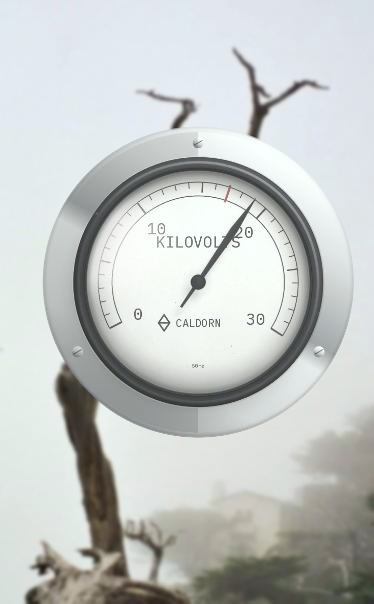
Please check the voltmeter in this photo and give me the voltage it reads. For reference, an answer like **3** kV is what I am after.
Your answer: **19** kV
